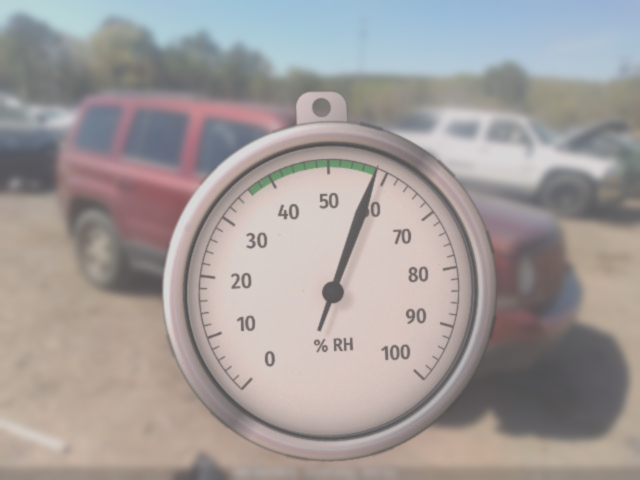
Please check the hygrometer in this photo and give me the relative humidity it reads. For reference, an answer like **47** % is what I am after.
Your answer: **58** %
